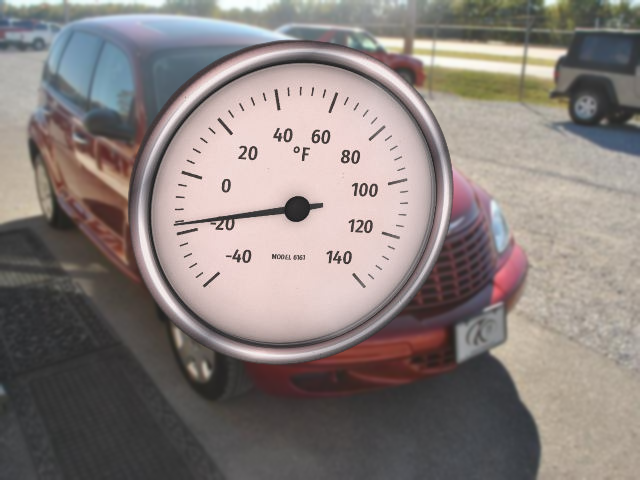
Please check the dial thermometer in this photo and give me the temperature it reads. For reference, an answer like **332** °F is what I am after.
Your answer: **-16** °F
